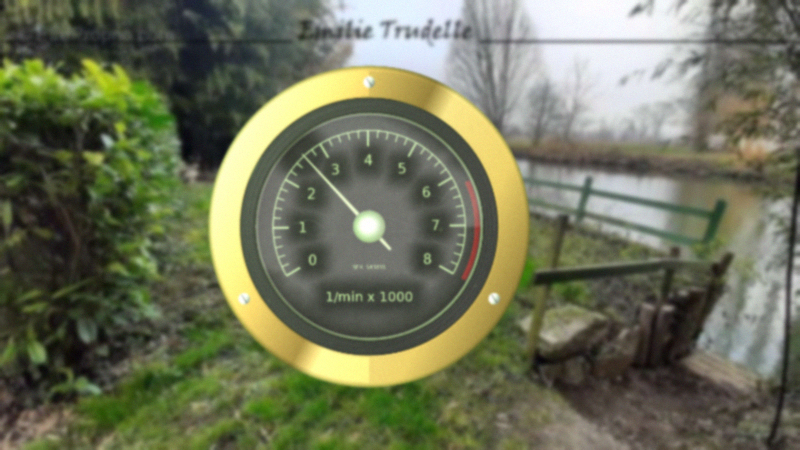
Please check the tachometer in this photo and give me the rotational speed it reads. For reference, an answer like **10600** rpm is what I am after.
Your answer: **2600** rpm
